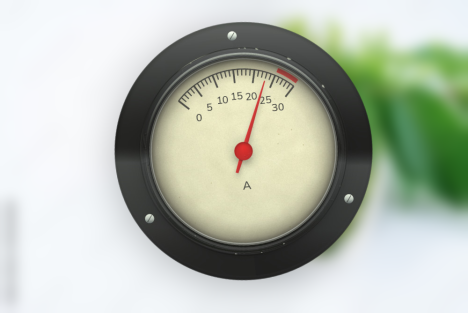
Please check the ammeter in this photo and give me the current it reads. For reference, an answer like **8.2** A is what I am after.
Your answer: **23** A
